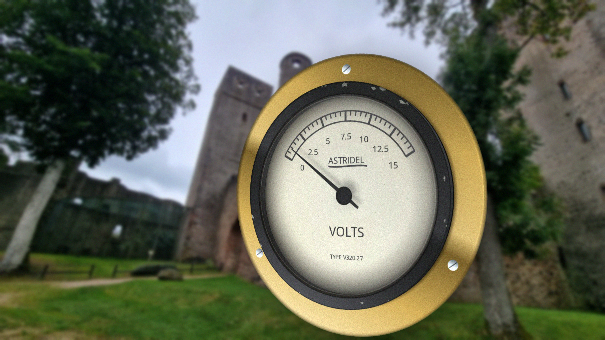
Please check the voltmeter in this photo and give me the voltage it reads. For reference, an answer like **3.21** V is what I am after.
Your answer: **1** V
